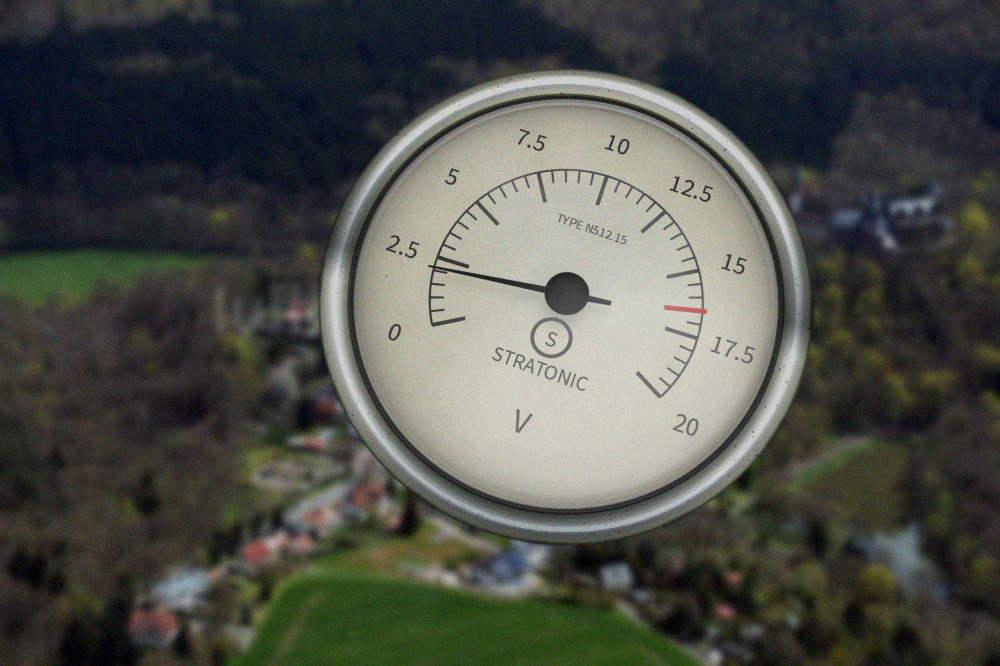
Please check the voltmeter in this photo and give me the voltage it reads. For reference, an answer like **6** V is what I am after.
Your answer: **2** V
